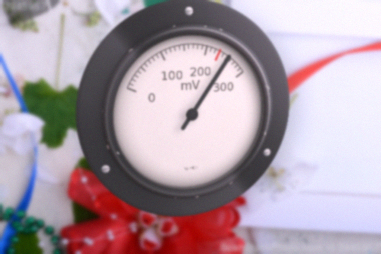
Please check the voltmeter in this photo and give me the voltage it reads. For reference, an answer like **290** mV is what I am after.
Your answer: **250** mV
